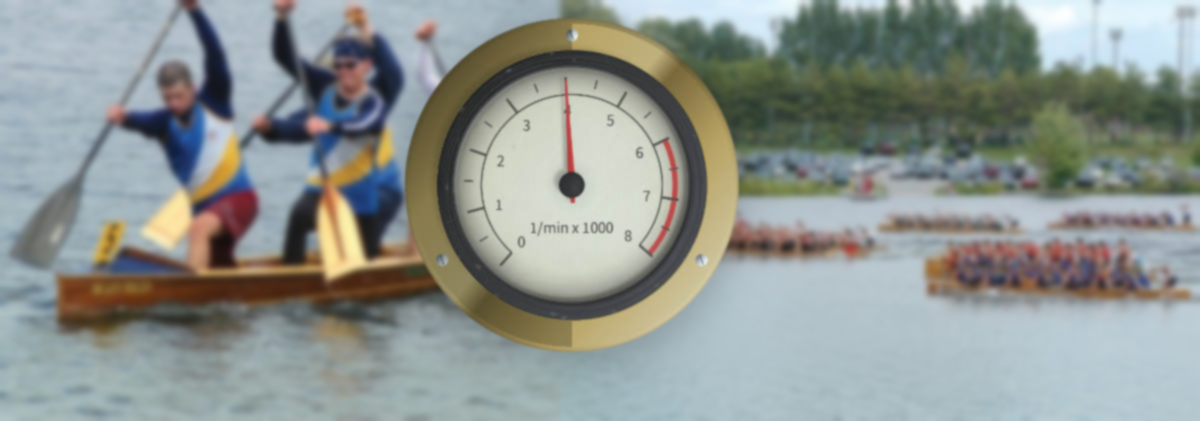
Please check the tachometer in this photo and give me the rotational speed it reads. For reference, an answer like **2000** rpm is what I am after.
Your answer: **4000** rpm
